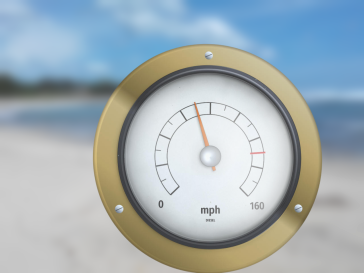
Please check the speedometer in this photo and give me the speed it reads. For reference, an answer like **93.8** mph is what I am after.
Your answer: **70** mph
